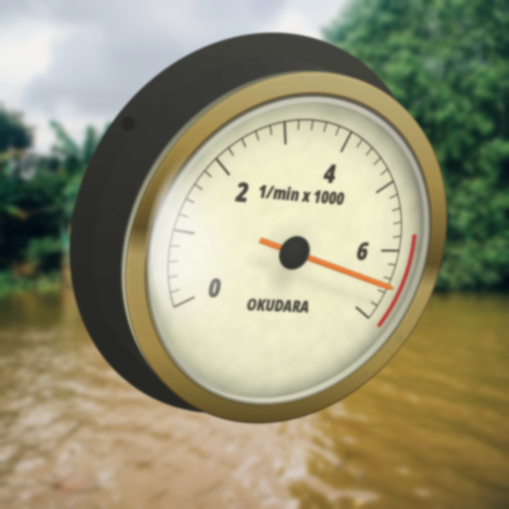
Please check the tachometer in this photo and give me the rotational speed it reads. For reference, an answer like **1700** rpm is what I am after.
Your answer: **6500** rpm
